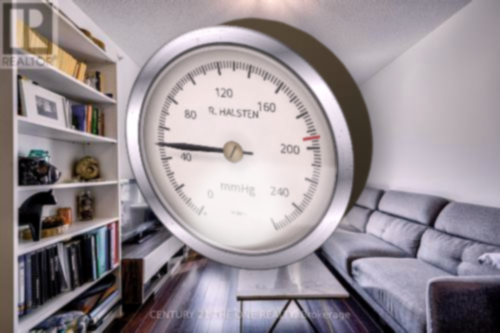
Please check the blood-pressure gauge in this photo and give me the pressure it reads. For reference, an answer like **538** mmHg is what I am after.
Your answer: **50** mmHg
